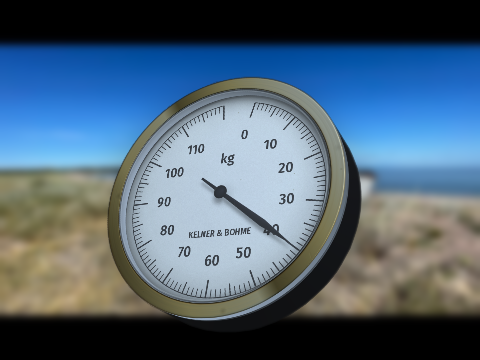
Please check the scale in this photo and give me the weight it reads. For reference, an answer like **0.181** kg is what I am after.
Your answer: **40** kg
